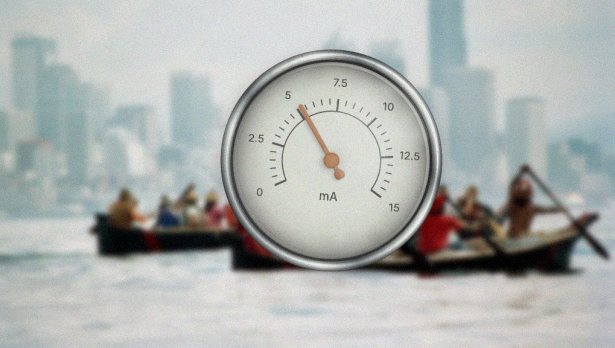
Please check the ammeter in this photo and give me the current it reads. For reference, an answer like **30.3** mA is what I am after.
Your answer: **5.25** mA
